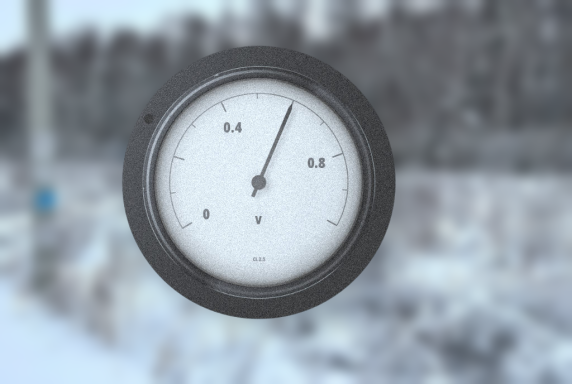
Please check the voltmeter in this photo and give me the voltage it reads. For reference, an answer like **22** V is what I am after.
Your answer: **0.6** V
